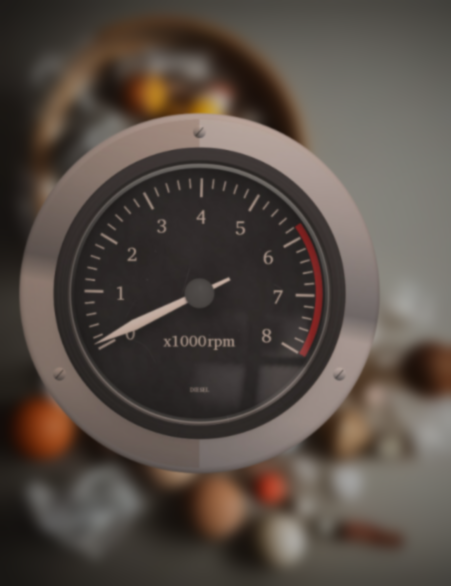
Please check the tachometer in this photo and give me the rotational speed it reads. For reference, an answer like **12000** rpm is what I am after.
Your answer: **100** rpm
